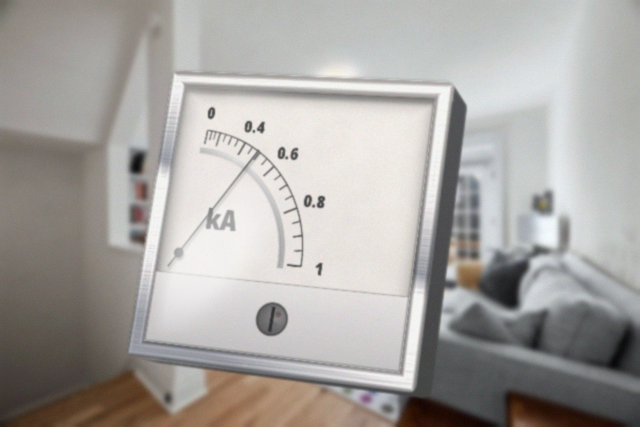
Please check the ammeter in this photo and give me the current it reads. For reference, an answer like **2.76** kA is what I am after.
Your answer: **0.5** kA
